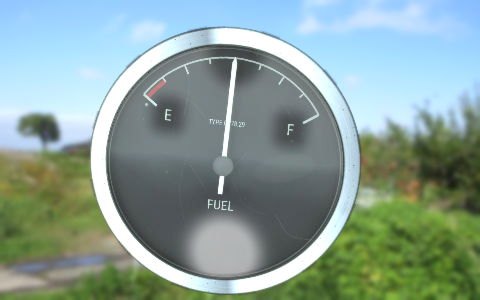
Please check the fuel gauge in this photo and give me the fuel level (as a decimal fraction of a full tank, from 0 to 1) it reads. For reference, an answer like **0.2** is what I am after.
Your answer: **0.5**
